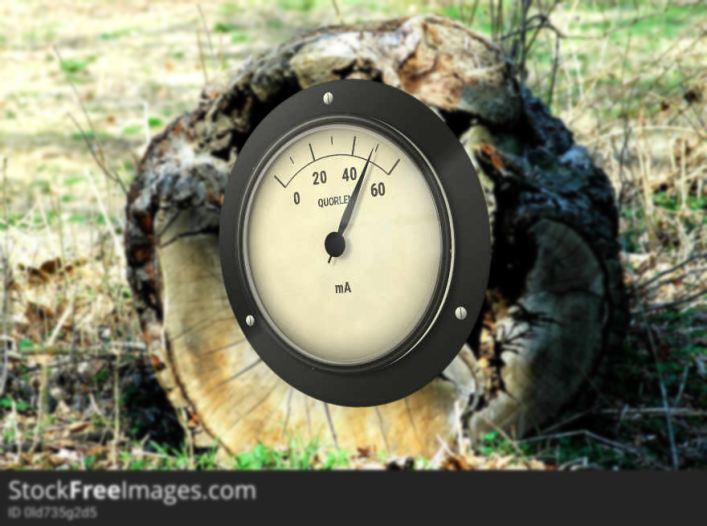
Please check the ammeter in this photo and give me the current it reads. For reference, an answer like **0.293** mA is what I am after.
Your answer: **50** mA
